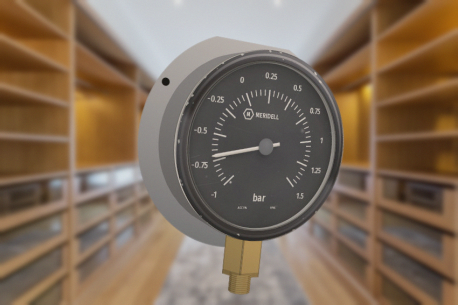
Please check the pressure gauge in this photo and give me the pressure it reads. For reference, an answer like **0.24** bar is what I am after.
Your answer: **-0.7** bar
